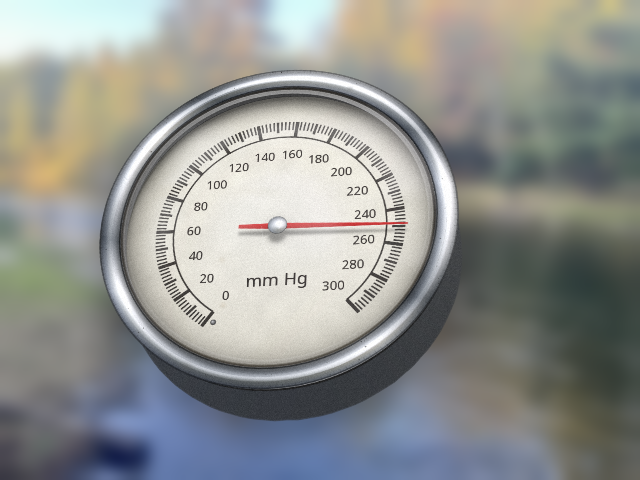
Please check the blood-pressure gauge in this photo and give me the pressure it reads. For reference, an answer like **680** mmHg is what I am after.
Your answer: **250** mmHg
